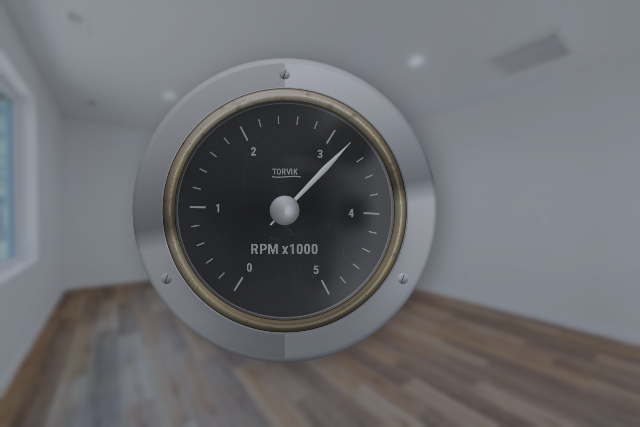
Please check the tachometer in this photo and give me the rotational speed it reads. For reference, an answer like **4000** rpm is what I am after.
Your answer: **3200** rpm
